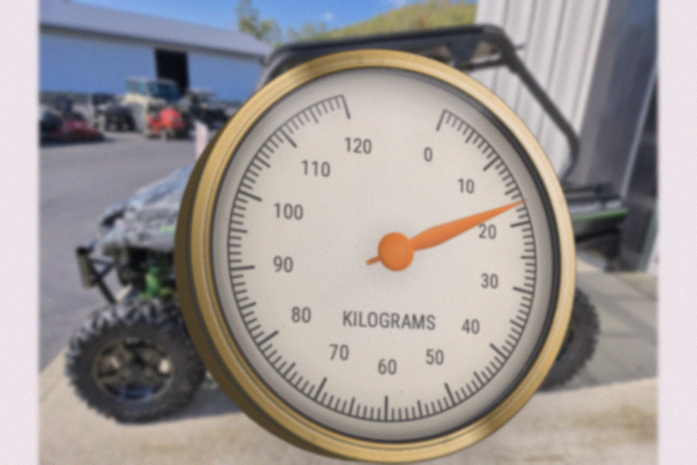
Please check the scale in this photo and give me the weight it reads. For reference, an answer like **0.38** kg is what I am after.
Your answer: **17** kg
